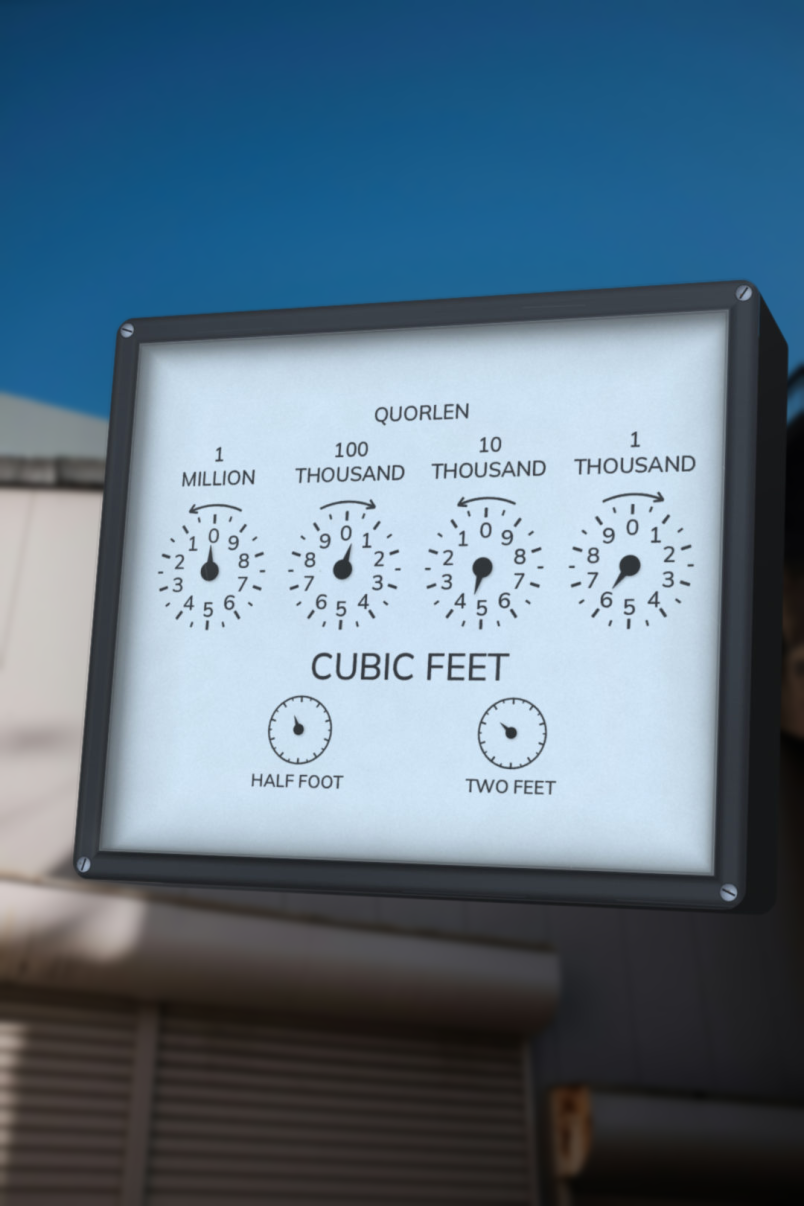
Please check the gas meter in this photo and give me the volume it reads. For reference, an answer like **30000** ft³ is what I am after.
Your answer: **4600** ft³
